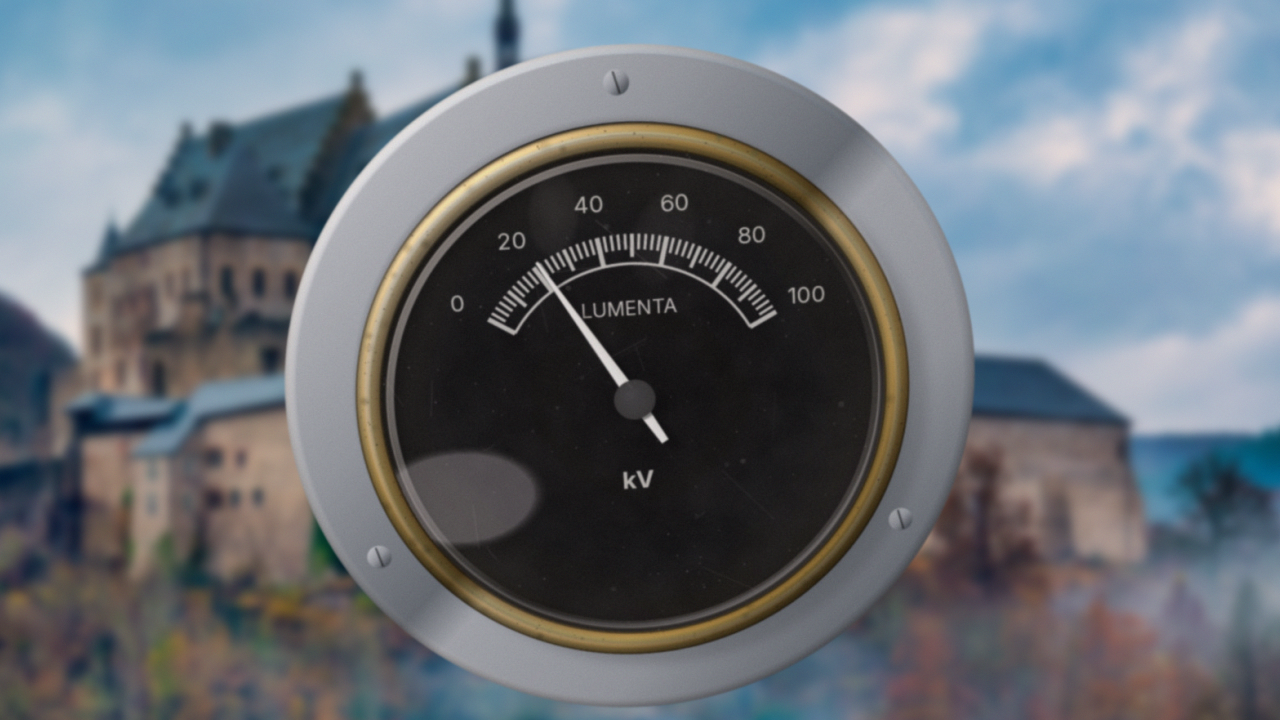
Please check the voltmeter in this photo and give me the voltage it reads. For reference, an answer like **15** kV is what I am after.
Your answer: **22** kV
